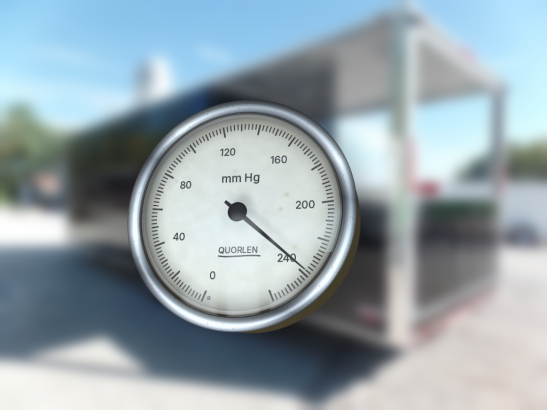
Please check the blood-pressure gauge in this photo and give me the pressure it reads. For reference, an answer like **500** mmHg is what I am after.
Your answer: **238** mmHg
